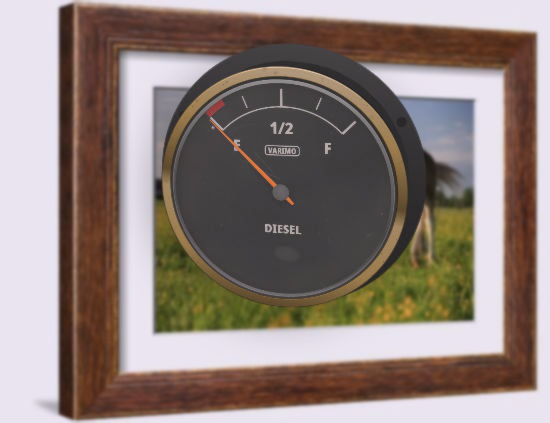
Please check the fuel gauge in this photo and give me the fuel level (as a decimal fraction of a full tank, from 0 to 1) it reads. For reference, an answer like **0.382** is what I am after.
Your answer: **0**
